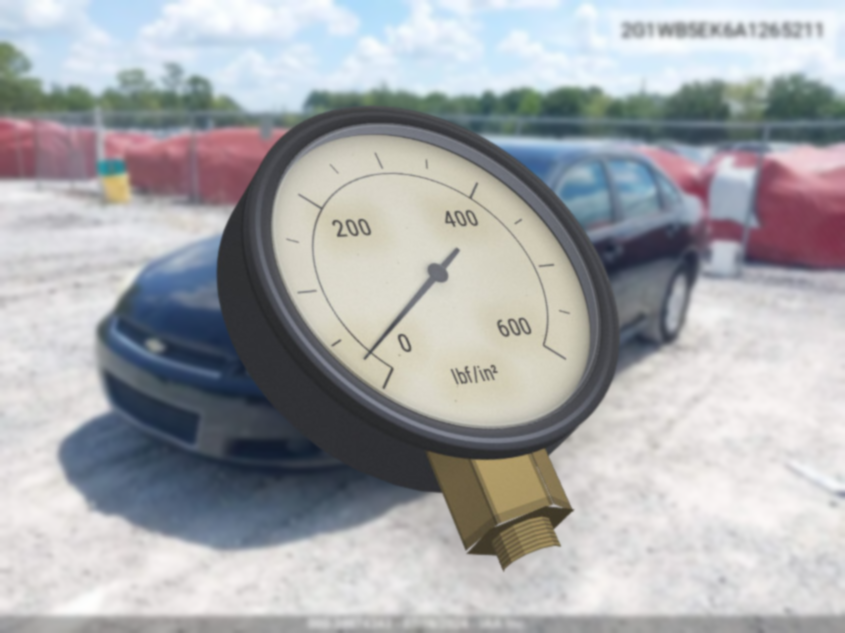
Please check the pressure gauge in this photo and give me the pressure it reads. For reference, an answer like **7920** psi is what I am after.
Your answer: **25** psi
